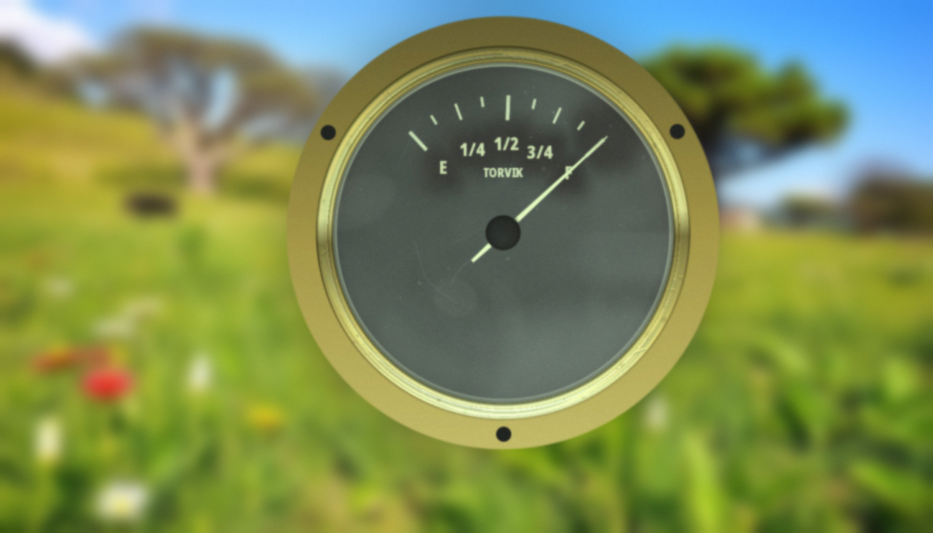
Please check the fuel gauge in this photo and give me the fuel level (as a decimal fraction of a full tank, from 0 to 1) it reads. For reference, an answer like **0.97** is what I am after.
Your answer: **1**
